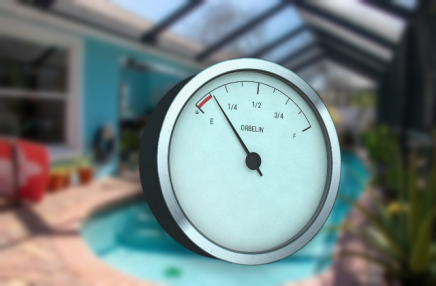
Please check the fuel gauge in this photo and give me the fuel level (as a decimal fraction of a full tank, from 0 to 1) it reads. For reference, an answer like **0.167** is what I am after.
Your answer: **0.125**
